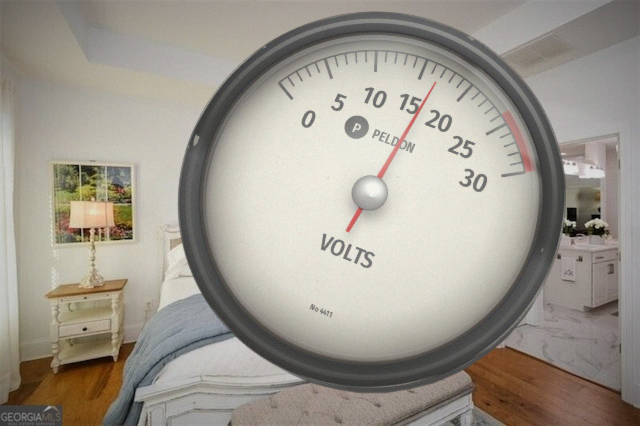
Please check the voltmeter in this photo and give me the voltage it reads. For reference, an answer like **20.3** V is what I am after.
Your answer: **17** V
